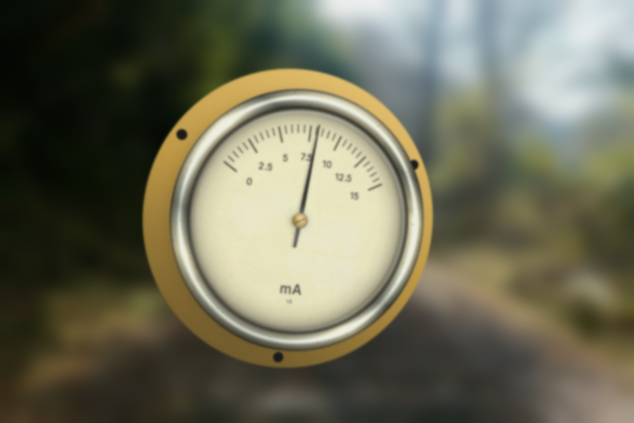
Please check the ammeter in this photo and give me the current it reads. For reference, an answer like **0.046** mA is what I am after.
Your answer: **8** mA
